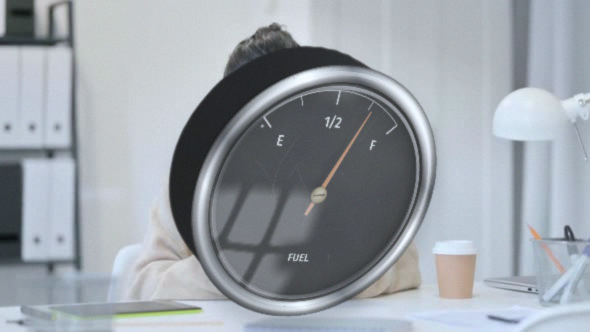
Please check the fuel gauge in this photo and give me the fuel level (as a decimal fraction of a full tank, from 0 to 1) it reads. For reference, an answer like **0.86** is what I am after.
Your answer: **0.75**
